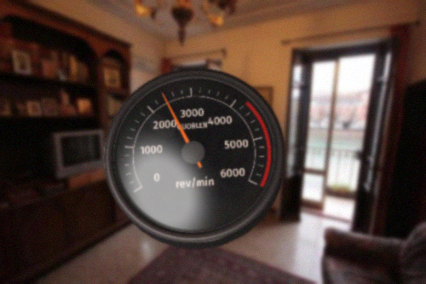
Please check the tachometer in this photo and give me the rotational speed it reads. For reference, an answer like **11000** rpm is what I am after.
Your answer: **2400** rpm
